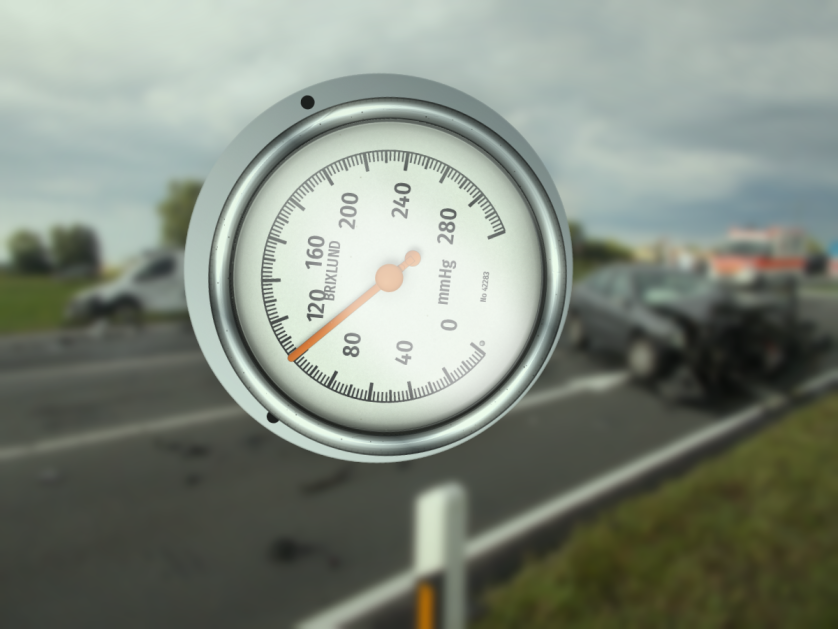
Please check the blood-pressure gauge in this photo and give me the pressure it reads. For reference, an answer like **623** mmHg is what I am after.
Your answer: **102** mmHg
